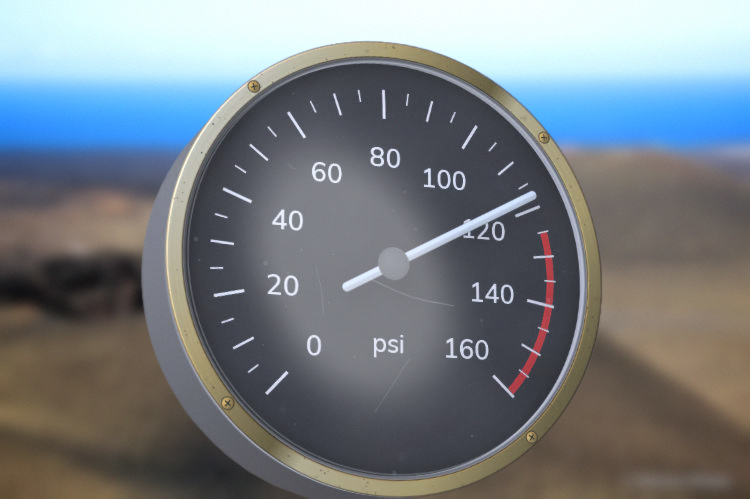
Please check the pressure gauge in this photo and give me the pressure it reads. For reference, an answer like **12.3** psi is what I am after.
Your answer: **117.5** psi
